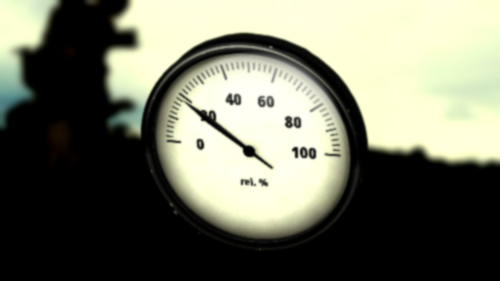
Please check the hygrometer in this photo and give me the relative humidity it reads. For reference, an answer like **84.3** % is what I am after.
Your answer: **20** %
